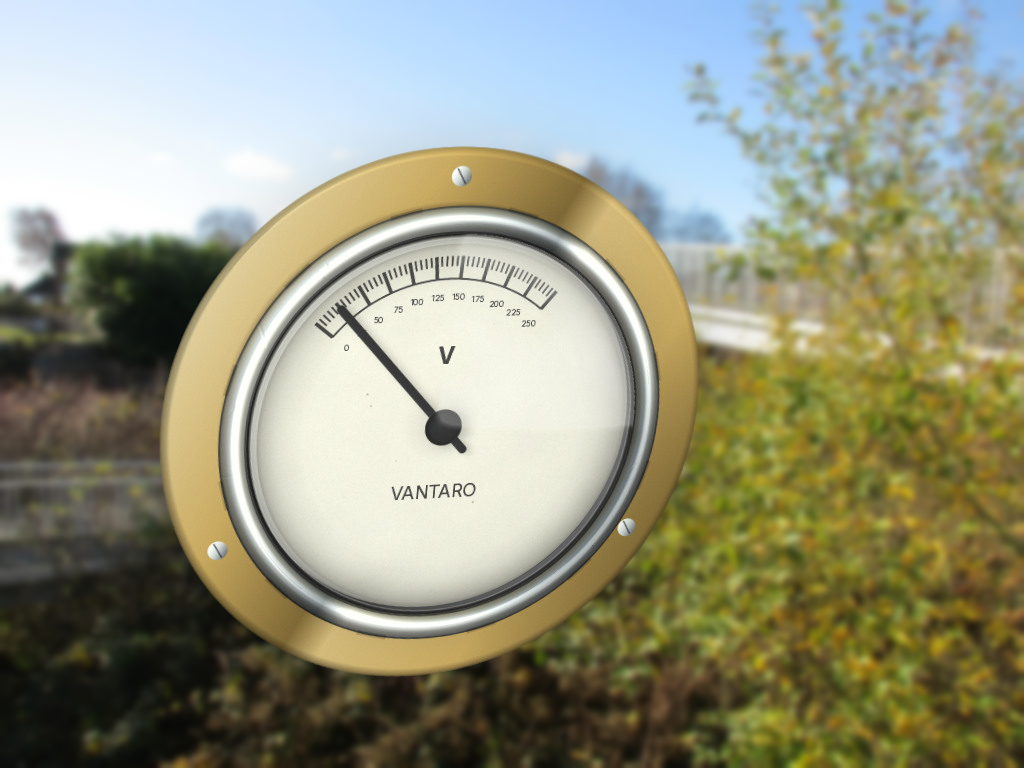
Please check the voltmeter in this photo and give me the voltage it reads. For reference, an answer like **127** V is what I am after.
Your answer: **25** V
